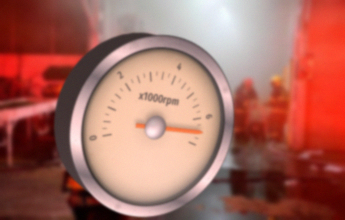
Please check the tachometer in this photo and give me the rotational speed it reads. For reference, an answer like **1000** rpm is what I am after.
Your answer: **6500** rpm
